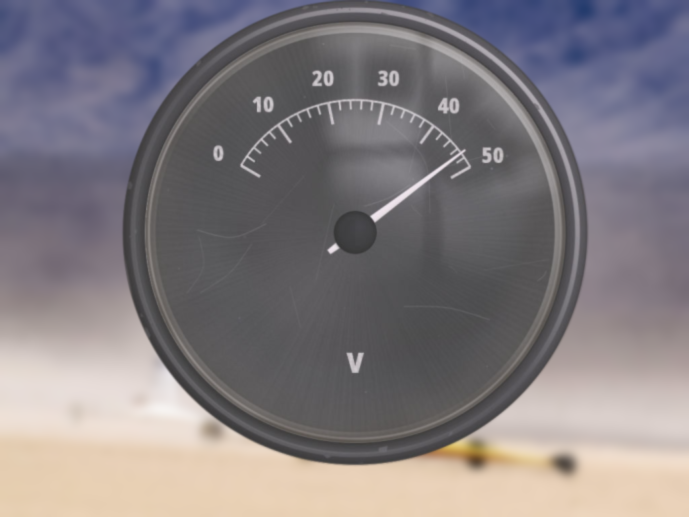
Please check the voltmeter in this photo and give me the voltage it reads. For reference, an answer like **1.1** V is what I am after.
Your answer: **47** V
